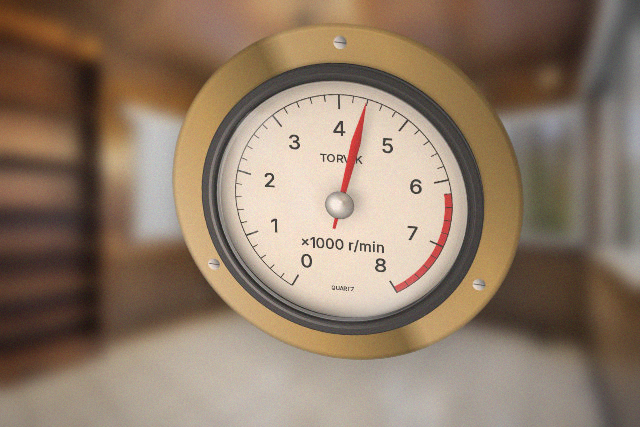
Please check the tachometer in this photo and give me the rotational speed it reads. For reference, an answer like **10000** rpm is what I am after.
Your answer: **4400** rpm
